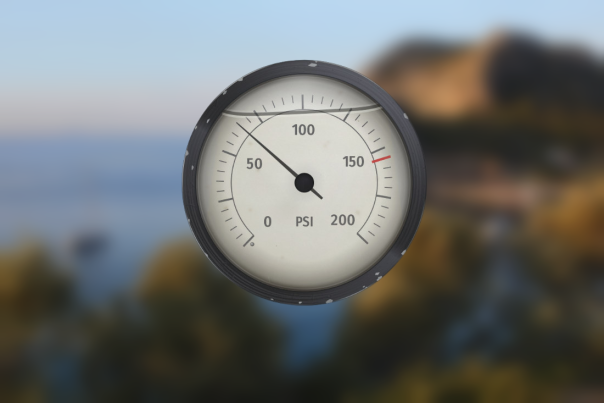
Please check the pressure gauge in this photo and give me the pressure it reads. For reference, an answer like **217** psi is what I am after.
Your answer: **65** psi
